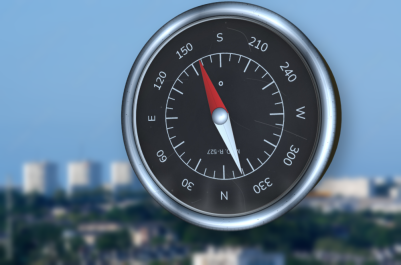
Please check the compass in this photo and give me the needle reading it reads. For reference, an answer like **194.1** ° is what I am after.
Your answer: **160** °
